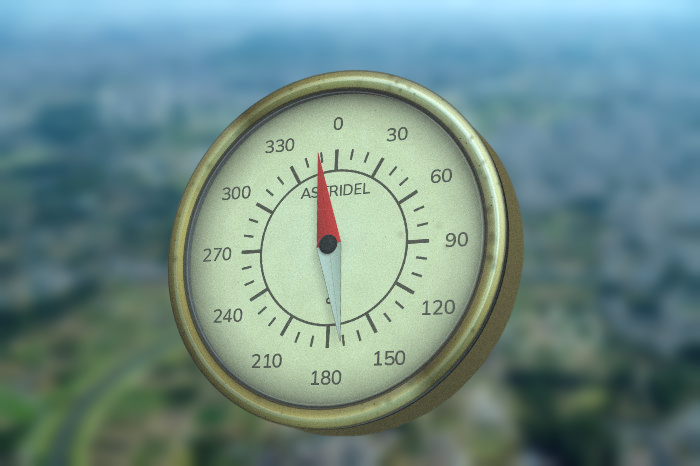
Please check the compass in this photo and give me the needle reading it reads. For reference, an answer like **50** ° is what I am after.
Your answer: **350** °
